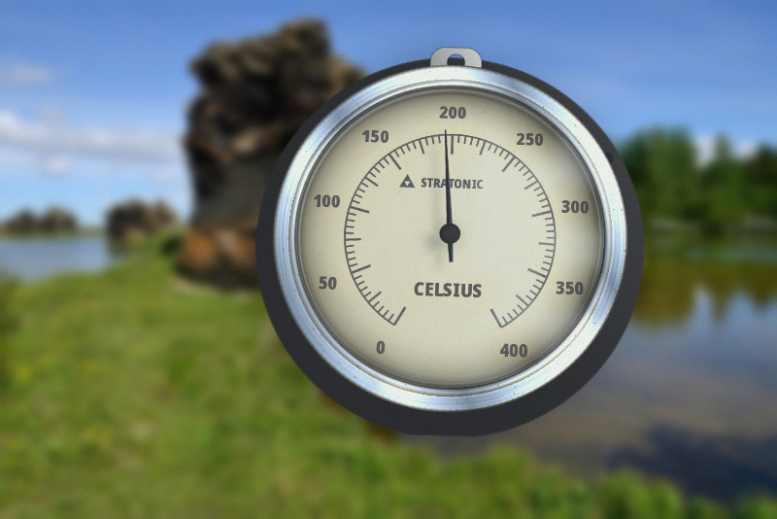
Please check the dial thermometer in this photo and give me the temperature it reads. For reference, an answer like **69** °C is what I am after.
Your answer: **195** °C
